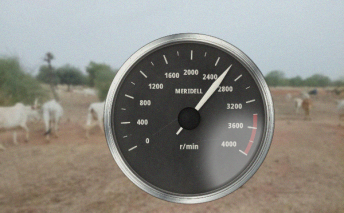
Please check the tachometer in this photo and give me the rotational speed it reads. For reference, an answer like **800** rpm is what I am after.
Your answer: **2600** rpm
